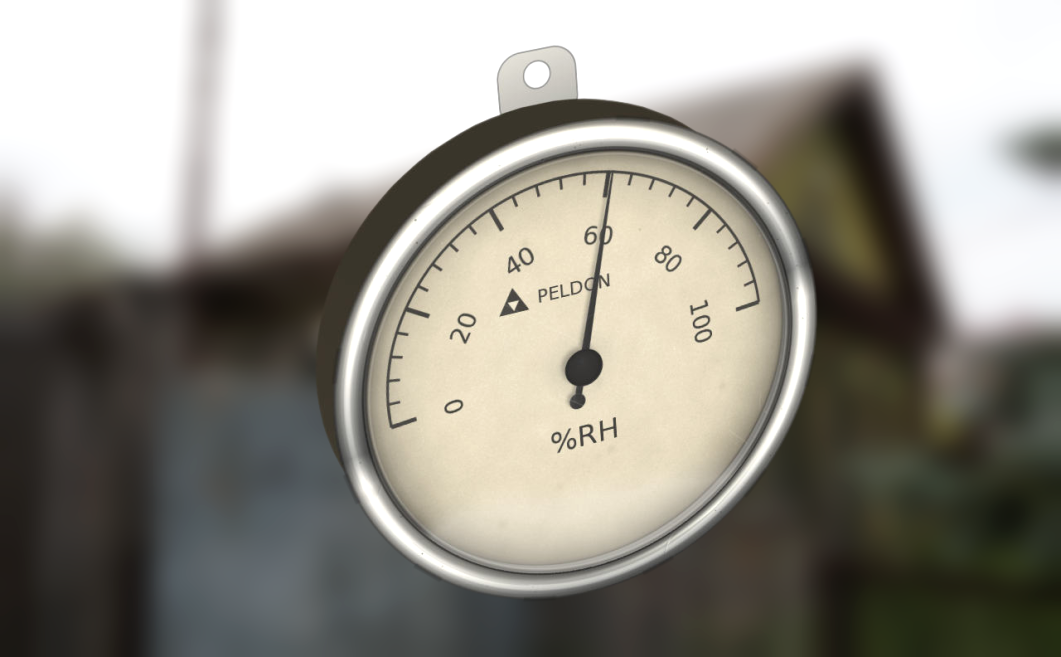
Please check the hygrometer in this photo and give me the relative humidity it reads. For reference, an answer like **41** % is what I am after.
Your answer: **60** %
